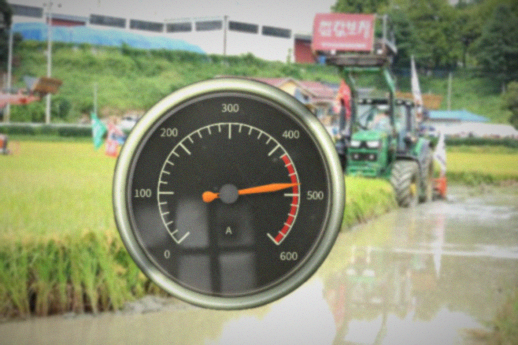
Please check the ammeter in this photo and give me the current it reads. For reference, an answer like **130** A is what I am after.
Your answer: **480** A
